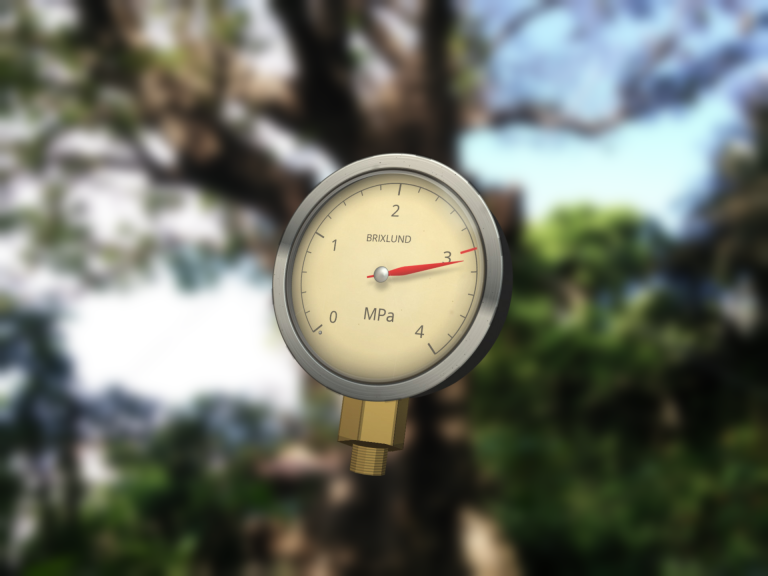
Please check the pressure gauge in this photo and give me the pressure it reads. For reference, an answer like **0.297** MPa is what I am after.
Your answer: **3.1** MPa
